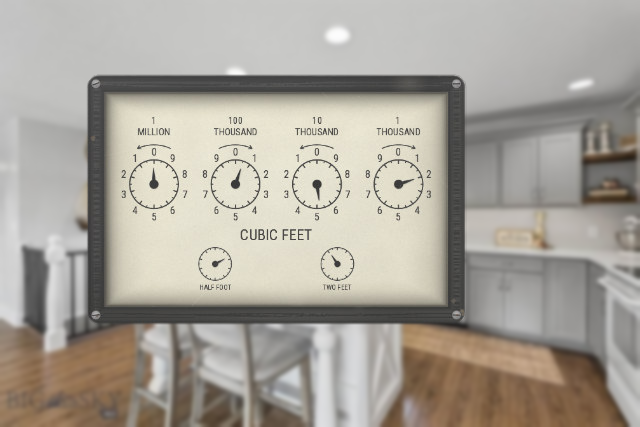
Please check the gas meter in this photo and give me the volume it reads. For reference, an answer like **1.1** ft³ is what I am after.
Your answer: **5200** ft³
